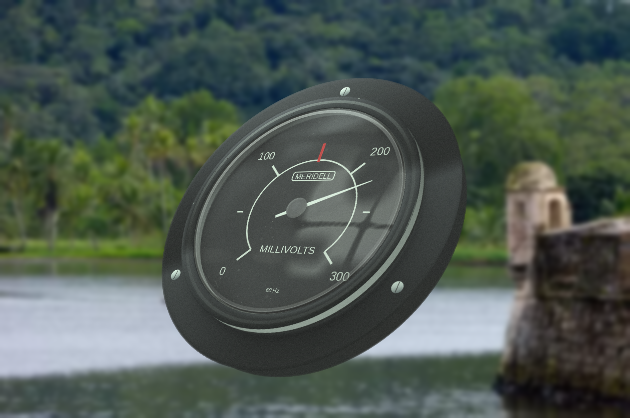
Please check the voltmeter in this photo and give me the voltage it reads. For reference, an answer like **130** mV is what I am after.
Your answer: **225** mV
